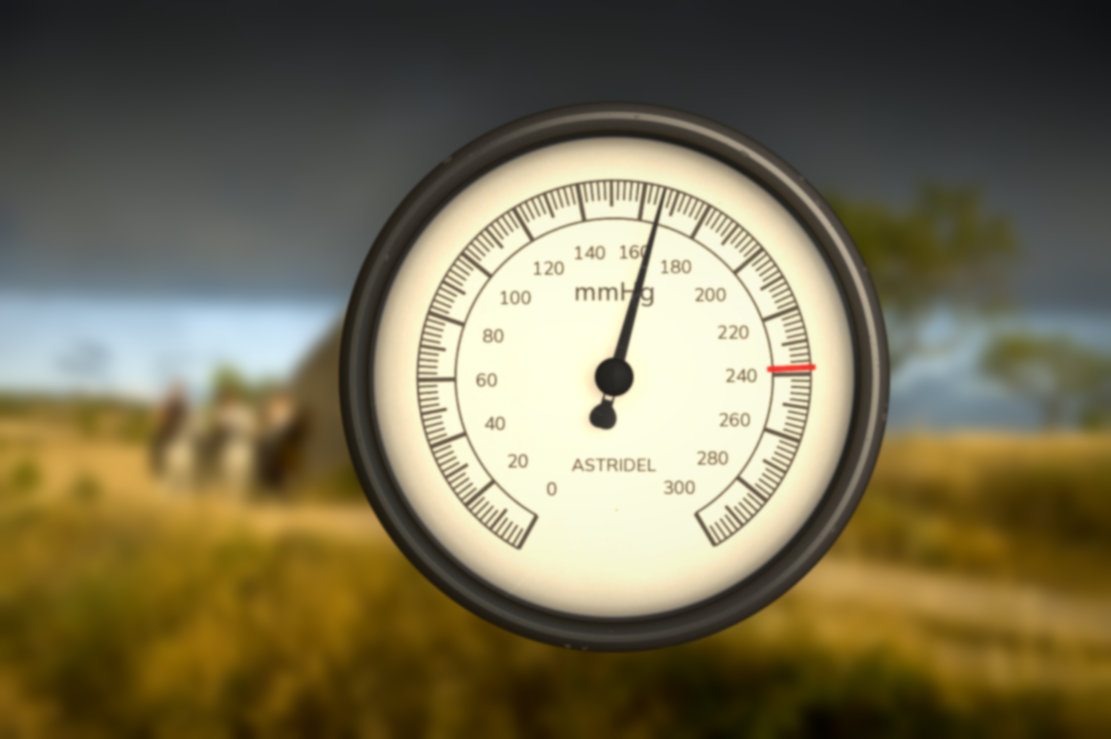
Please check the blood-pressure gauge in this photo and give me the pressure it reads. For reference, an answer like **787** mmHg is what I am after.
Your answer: **166** mmHg
